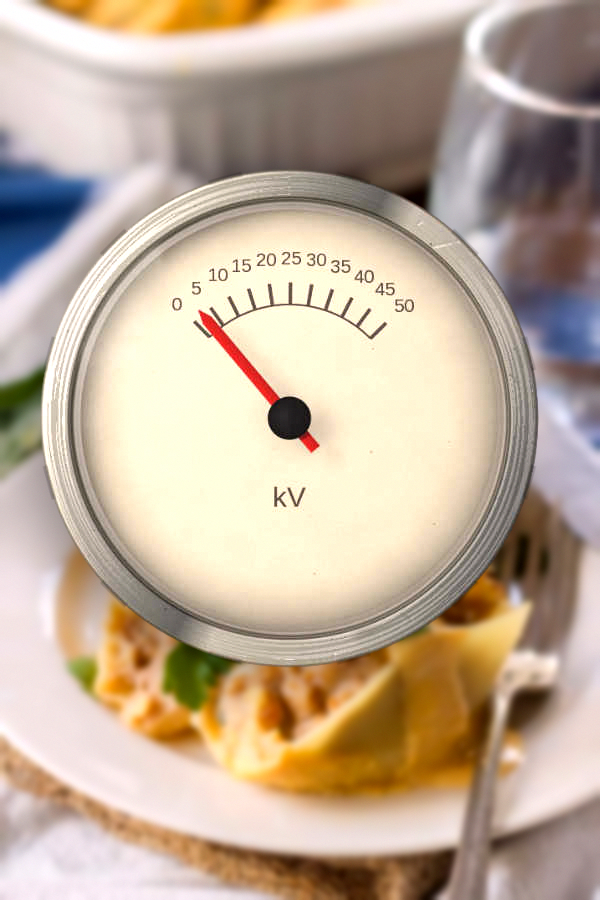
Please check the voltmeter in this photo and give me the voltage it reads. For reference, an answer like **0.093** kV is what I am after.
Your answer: **2.5** kV
